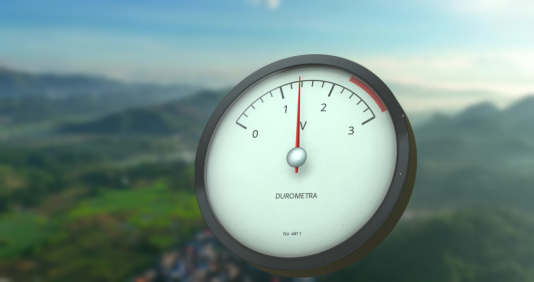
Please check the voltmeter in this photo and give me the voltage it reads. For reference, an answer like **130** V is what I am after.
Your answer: **1.4** V
